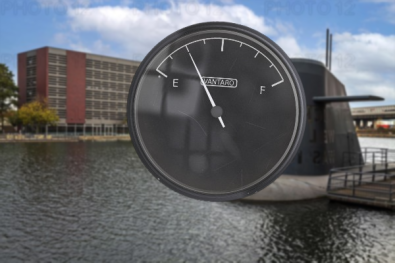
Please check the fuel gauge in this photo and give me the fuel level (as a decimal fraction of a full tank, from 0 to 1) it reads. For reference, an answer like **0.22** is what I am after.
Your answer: **0.25**
